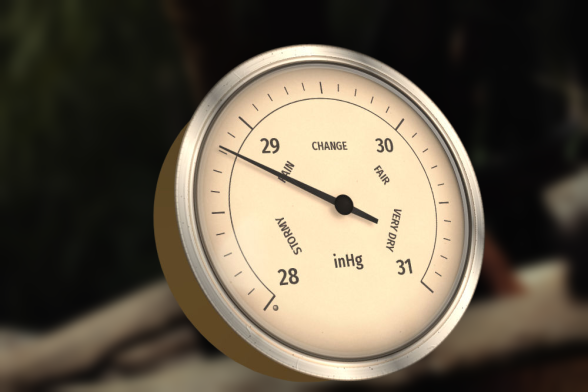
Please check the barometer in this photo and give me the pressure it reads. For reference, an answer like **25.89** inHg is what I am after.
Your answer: **28.8** inHg
